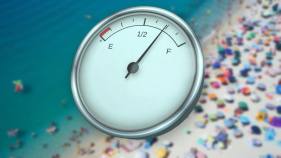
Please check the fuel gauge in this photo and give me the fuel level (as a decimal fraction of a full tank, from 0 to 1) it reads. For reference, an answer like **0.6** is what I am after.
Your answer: **0.75**
